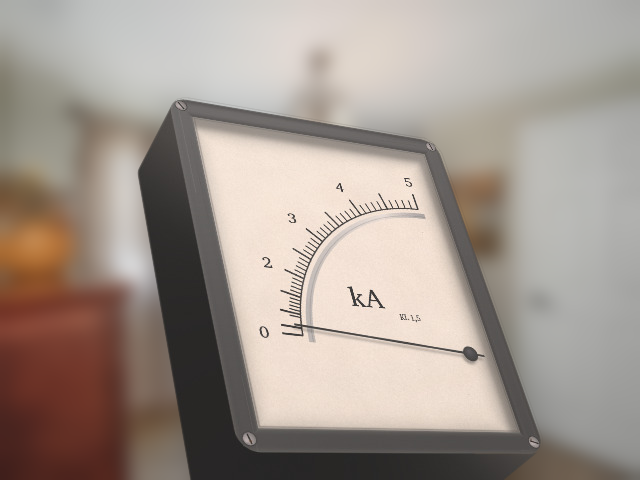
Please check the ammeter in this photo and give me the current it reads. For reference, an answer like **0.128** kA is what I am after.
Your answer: **0.5** kA
